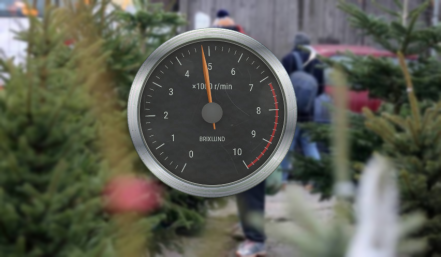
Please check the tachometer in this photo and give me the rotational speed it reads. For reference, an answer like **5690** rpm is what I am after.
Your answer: **4800** rpm
